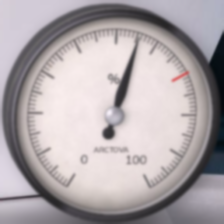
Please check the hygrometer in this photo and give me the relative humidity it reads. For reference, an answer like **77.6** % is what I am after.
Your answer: **55** %
